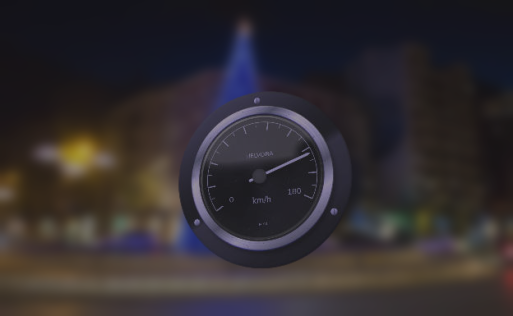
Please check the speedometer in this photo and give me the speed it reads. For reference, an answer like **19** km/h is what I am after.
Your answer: **145** km/h
